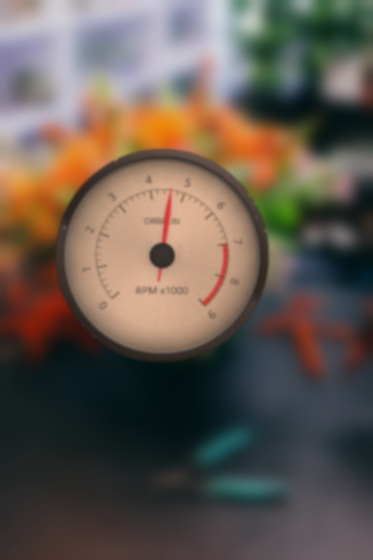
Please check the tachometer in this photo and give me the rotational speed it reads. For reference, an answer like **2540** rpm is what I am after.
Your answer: **4600** rpm
